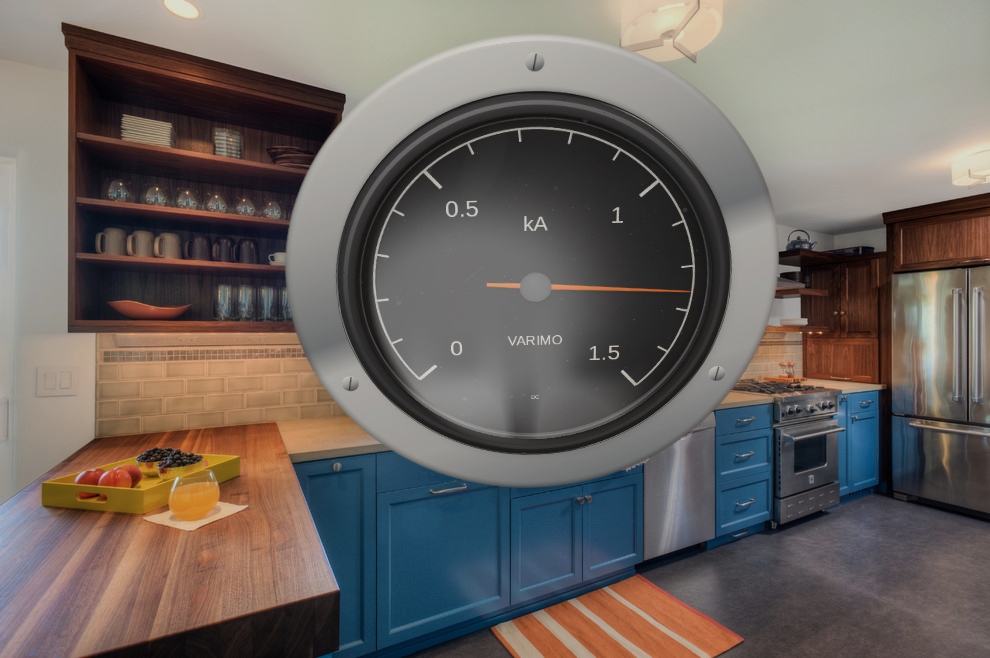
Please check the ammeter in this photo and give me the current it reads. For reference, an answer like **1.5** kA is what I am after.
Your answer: **1.25** kA
